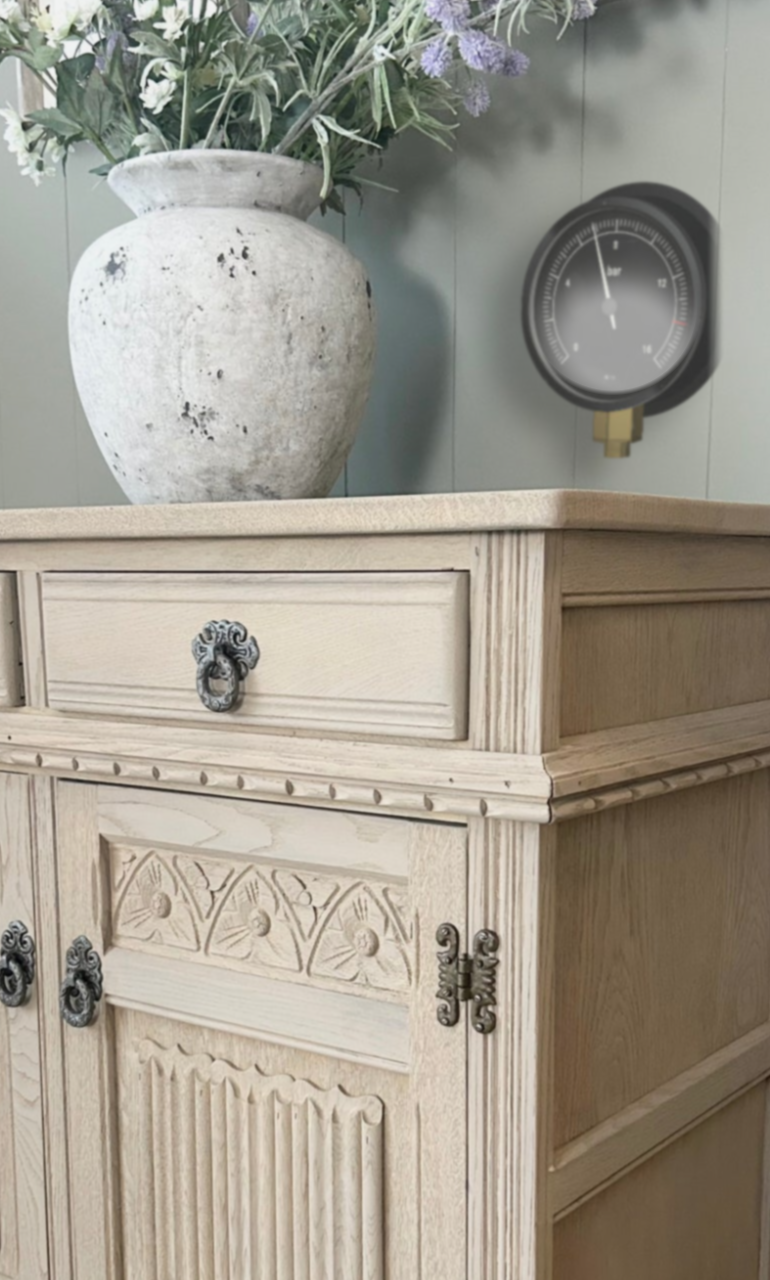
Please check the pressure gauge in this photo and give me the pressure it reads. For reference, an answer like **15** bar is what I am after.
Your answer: **7** bar
